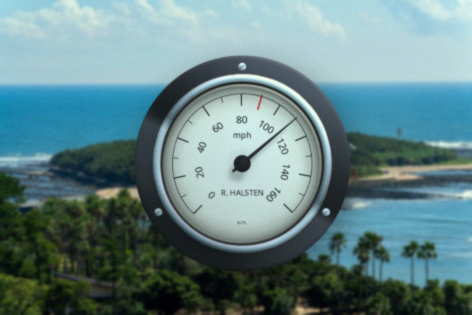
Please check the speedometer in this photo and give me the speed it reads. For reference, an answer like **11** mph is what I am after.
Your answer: **110** mph
